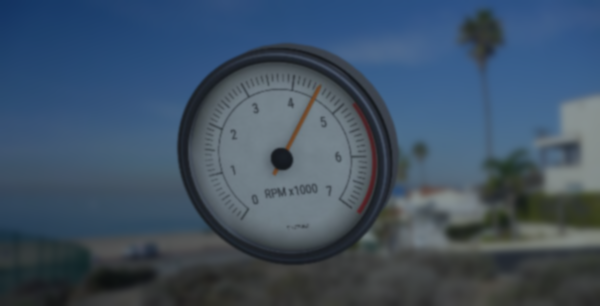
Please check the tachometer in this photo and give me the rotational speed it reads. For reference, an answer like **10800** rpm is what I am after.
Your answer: **4500** rpm
